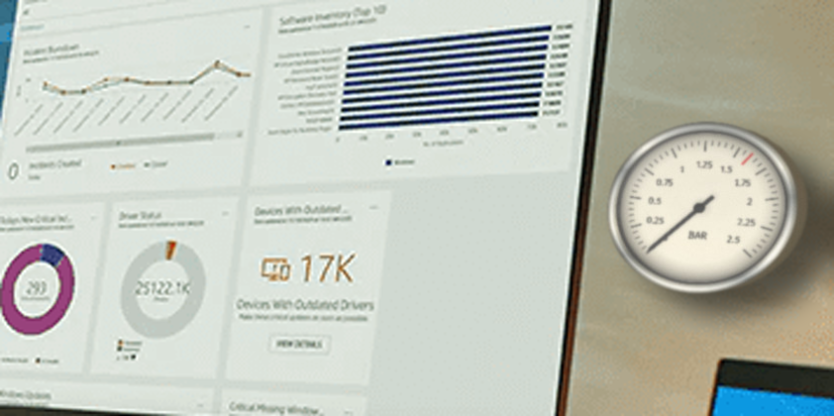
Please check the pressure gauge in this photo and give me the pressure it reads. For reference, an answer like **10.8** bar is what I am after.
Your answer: **0** bar
